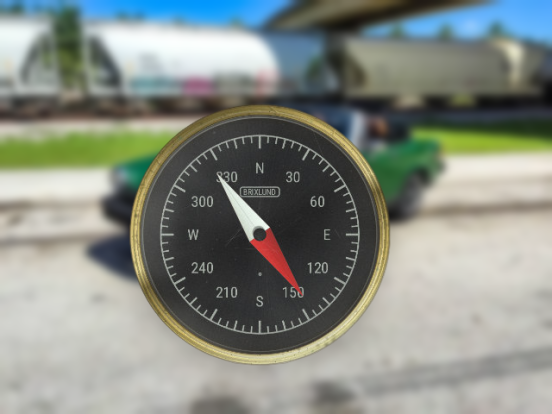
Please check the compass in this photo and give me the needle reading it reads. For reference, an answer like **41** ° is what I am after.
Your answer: **145** °
